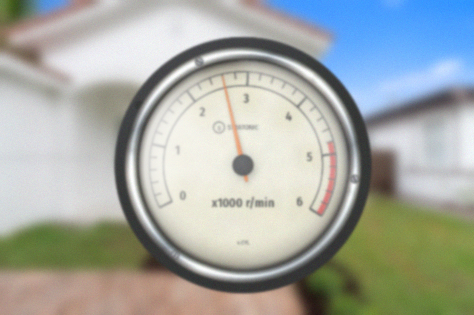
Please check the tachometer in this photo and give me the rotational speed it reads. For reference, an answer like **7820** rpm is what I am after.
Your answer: **2600** rpm
